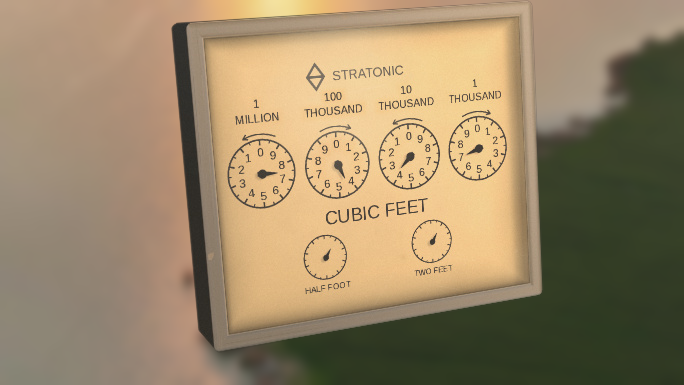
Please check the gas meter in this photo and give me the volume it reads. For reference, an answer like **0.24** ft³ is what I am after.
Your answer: **743700** ft³
